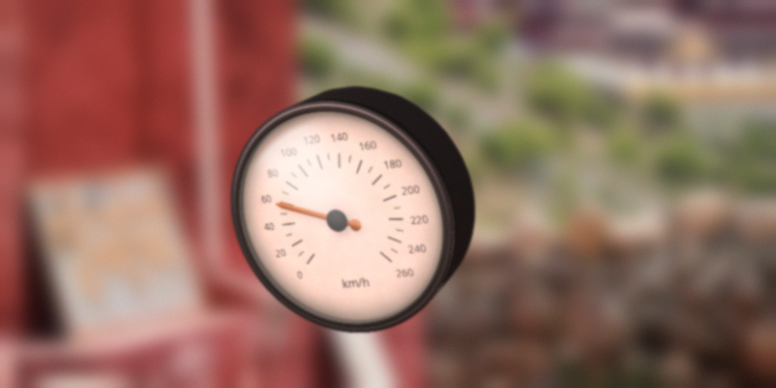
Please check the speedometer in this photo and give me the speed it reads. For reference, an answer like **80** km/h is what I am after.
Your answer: **60** km/h
